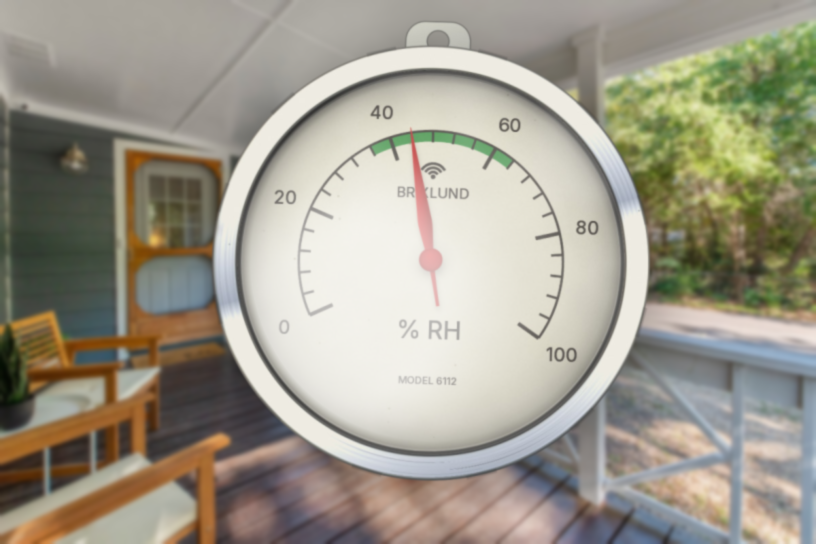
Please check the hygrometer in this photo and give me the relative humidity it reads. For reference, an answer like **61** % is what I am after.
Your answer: **44** %
